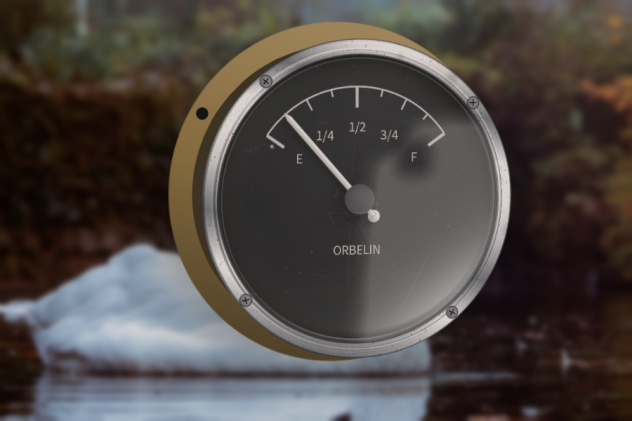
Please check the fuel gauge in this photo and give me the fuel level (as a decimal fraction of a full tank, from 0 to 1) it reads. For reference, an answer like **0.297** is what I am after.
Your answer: **0.125**
